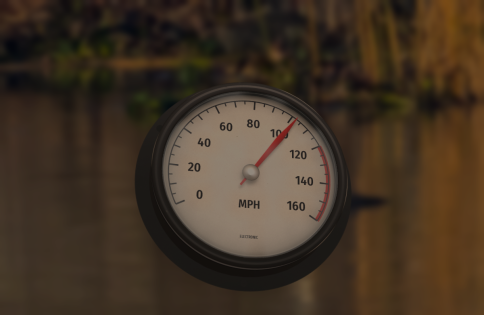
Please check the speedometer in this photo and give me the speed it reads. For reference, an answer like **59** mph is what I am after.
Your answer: **102.5** mph
